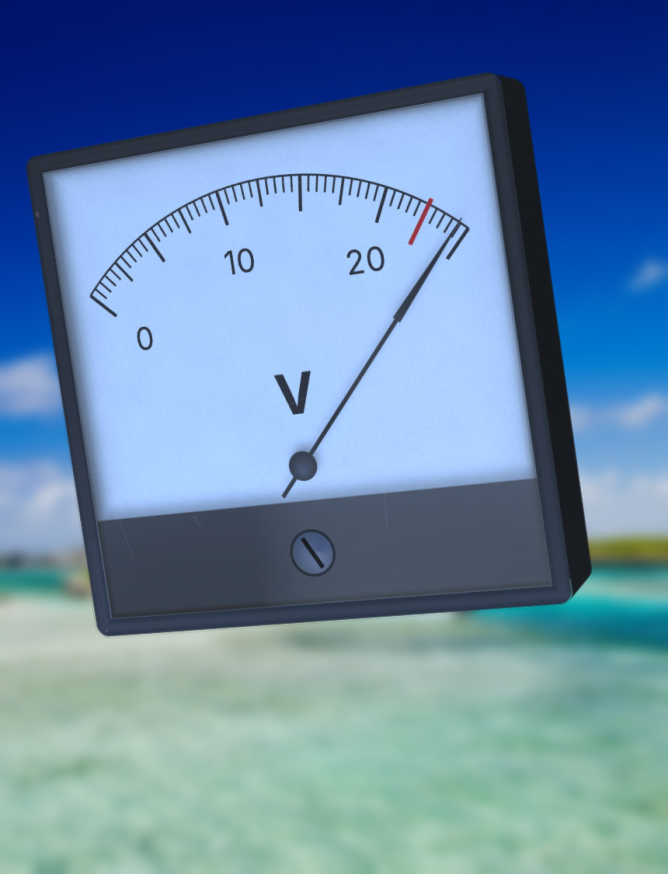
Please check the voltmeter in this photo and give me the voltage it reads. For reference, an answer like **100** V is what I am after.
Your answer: **24.5** V
